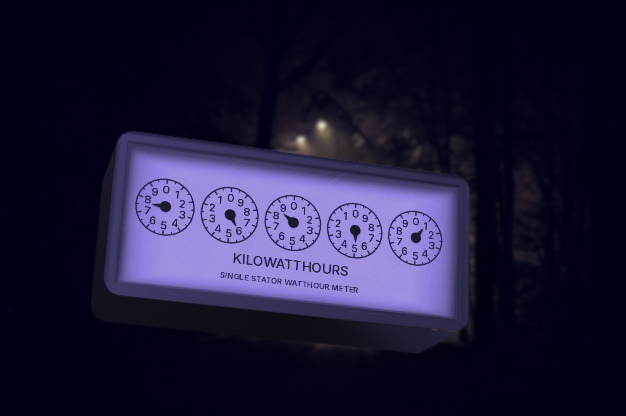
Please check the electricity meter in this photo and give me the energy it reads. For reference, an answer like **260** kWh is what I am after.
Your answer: **75851** kWh
